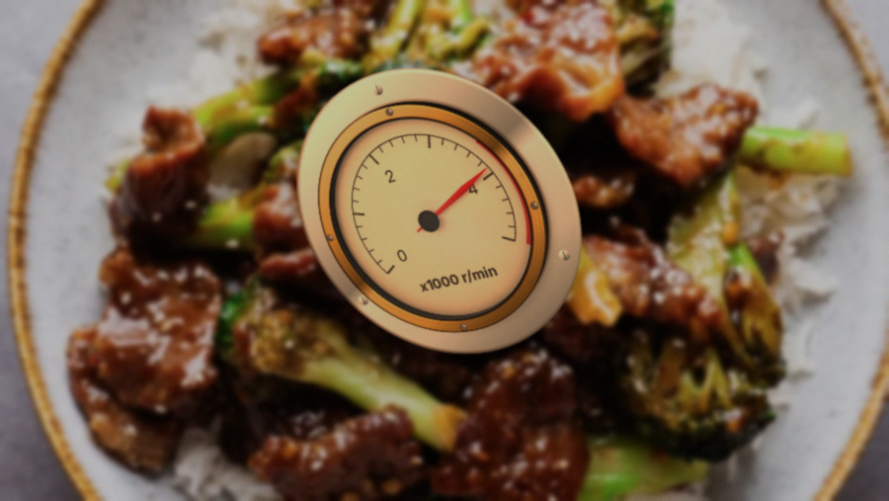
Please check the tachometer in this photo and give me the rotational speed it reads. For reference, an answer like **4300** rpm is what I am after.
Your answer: **3900** rpm
